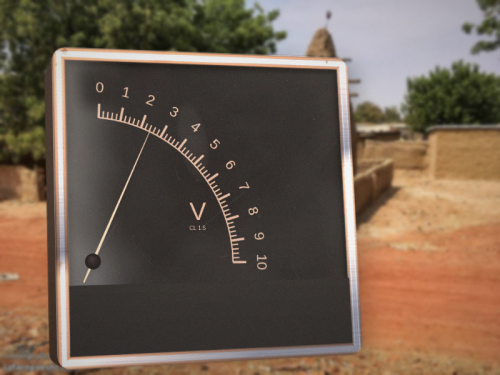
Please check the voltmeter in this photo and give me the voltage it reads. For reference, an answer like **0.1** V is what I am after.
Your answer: **2.4** V
